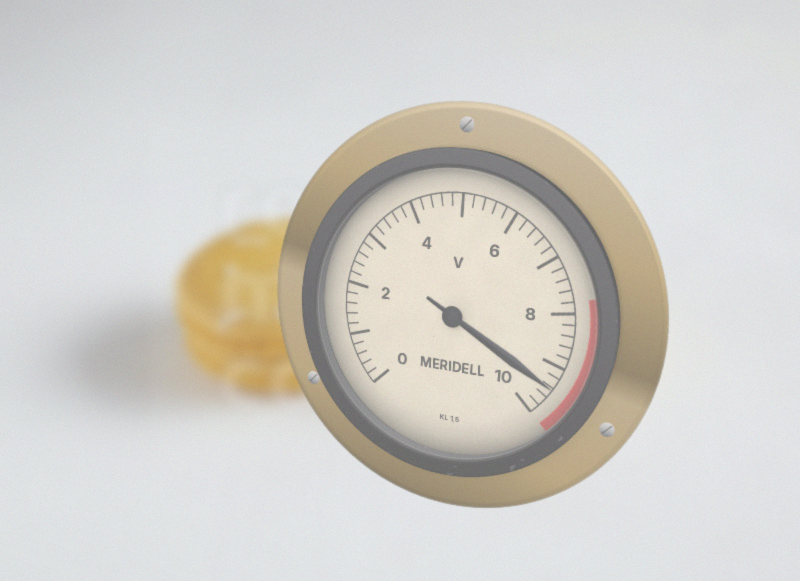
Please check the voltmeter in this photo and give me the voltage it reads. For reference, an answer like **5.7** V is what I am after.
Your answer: **9.4** V
